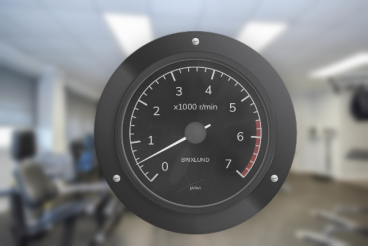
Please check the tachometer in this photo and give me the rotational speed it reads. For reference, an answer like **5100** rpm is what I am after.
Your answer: **500** rpm
